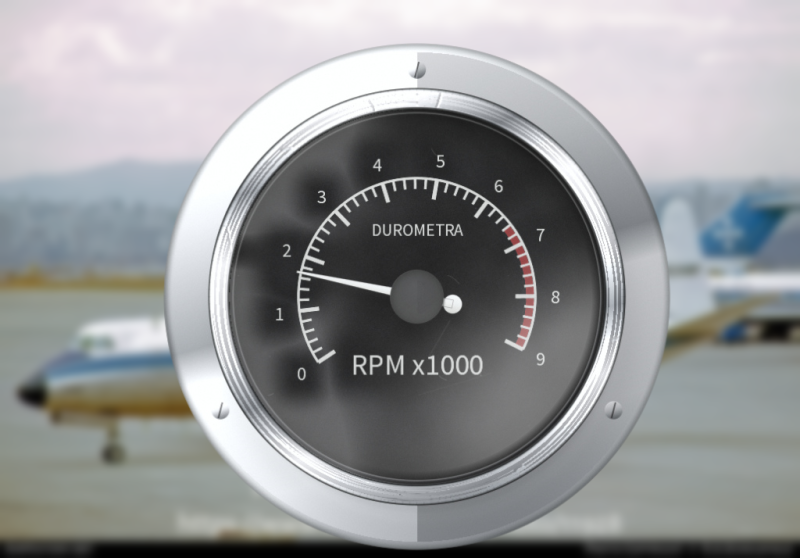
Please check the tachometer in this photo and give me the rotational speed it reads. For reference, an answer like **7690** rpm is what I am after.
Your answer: **1700** rpm
